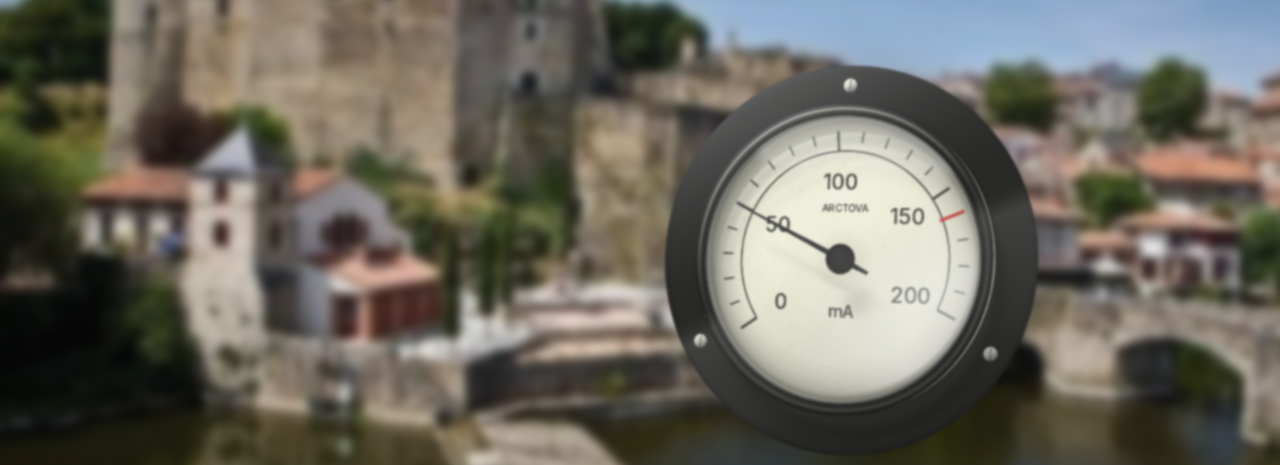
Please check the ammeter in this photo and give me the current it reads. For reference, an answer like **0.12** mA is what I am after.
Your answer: **50** mA
